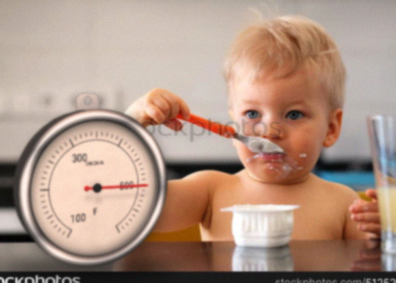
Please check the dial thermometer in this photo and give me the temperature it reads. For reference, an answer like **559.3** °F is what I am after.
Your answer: **500** °F
